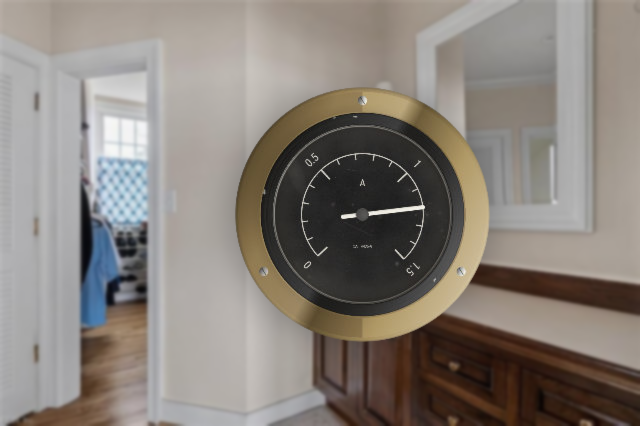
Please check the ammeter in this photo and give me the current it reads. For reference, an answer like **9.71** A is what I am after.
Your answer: **1.2** A
